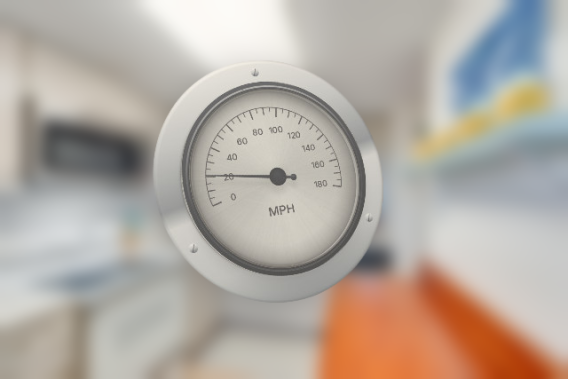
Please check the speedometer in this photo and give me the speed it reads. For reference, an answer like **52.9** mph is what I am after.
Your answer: **20** mph
